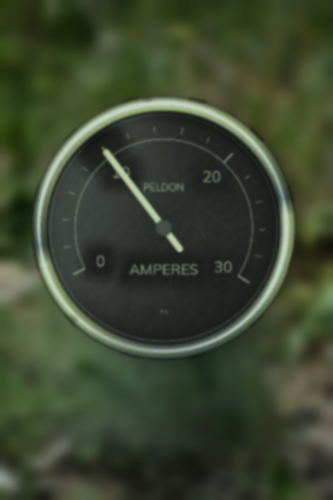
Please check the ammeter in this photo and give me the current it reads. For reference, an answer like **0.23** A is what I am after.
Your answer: **10** A
